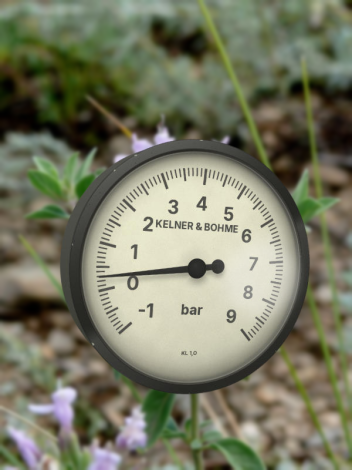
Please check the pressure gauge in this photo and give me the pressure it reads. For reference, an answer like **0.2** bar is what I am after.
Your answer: **0.3** bar
